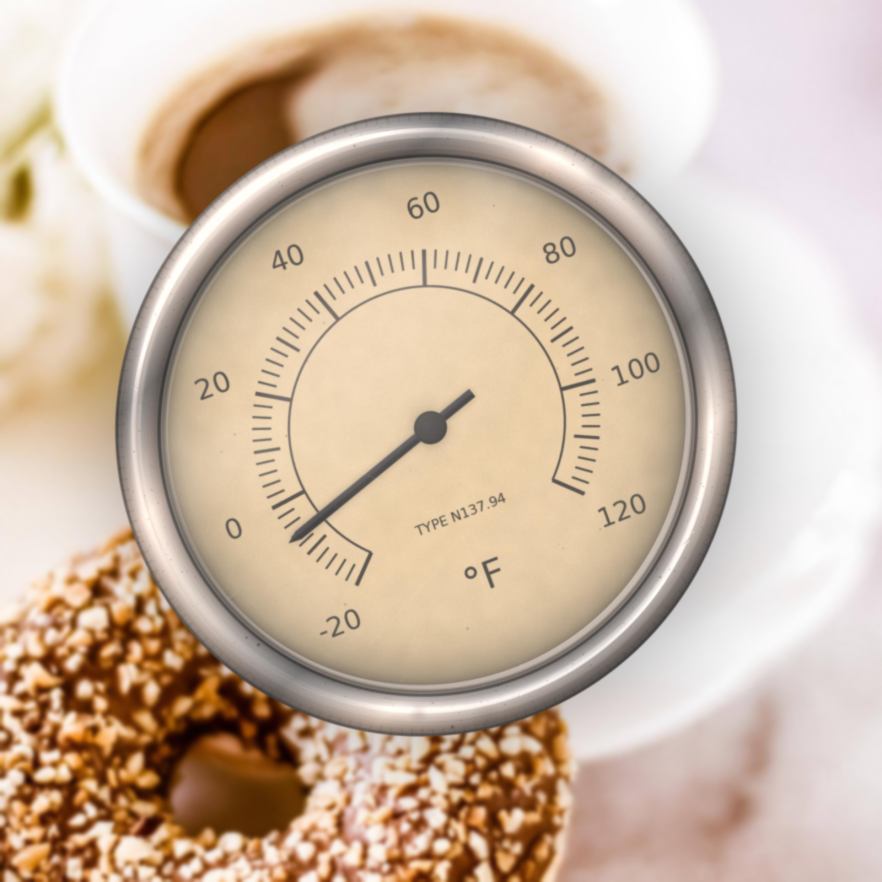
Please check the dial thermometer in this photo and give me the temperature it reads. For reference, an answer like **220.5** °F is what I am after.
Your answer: **-6** °F
